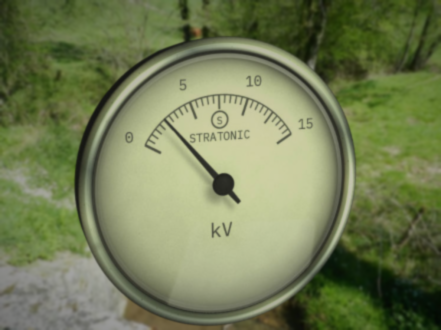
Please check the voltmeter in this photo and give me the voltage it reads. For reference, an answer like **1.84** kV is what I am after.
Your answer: **2.5** kV
